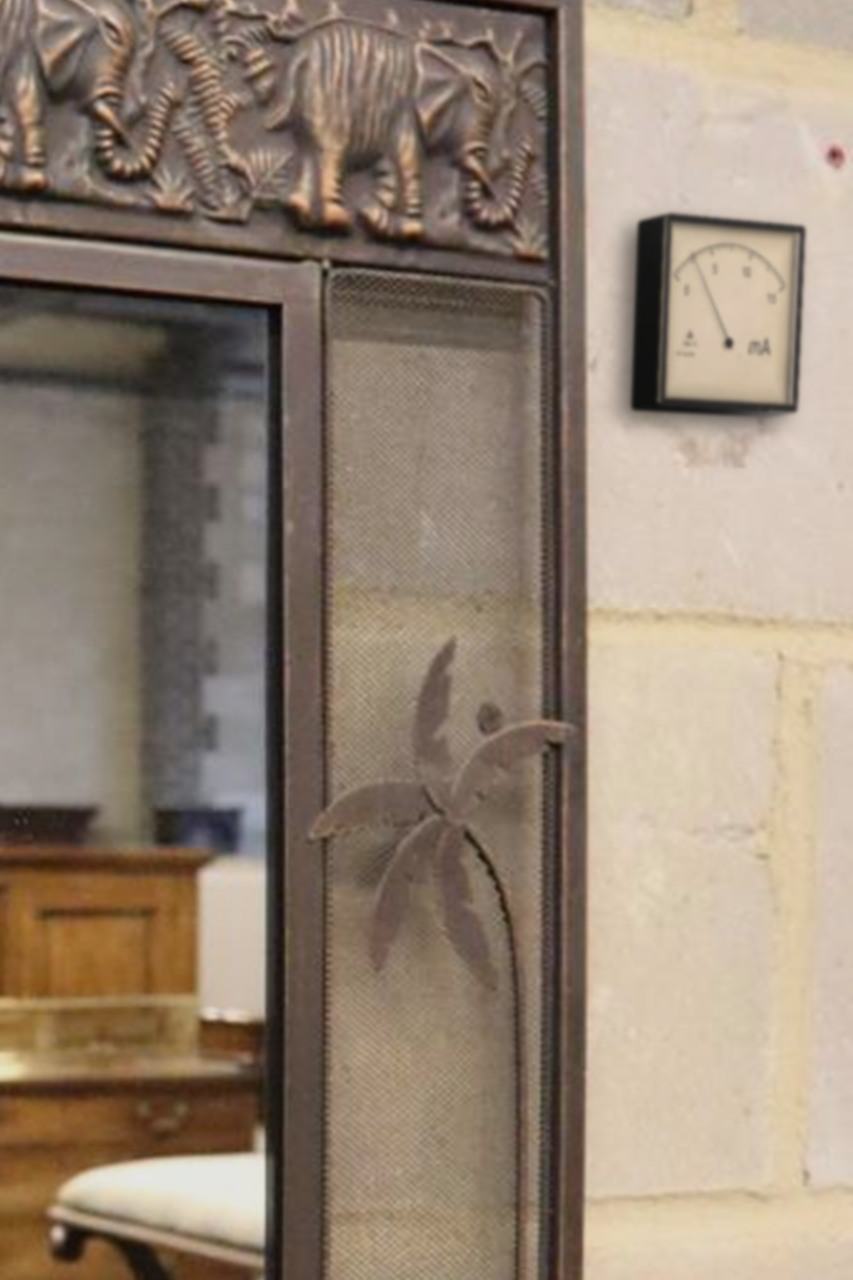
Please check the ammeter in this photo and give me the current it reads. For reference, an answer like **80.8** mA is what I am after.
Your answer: **2.5** mA
